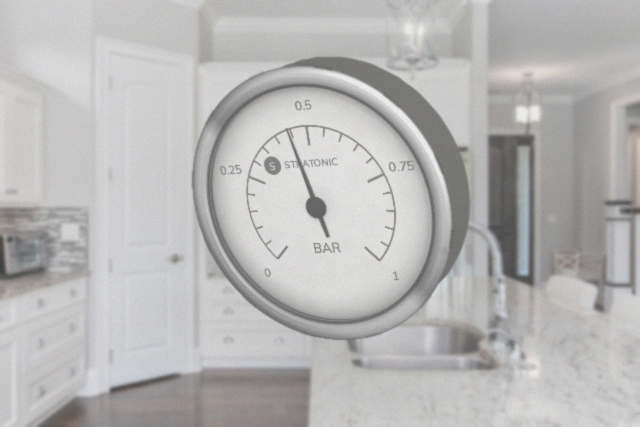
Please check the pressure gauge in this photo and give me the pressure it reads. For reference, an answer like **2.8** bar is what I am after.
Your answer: **0.45** bar
